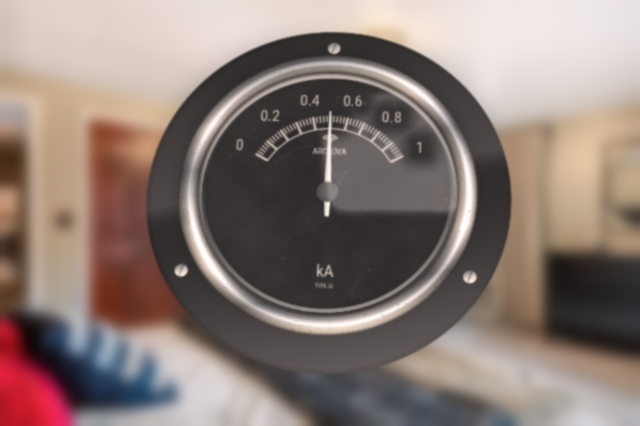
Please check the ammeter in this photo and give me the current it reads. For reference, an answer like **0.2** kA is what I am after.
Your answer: **0.5** kA
